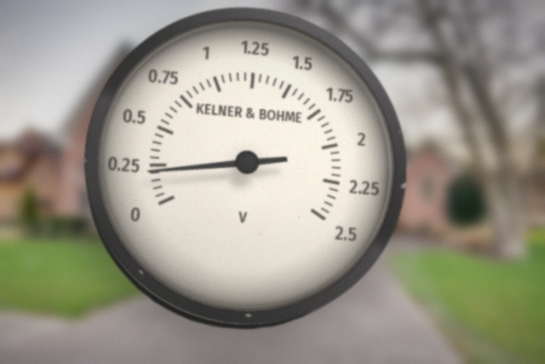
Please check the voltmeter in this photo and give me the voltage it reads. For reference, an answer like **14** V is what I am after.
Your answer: **0.2** V
